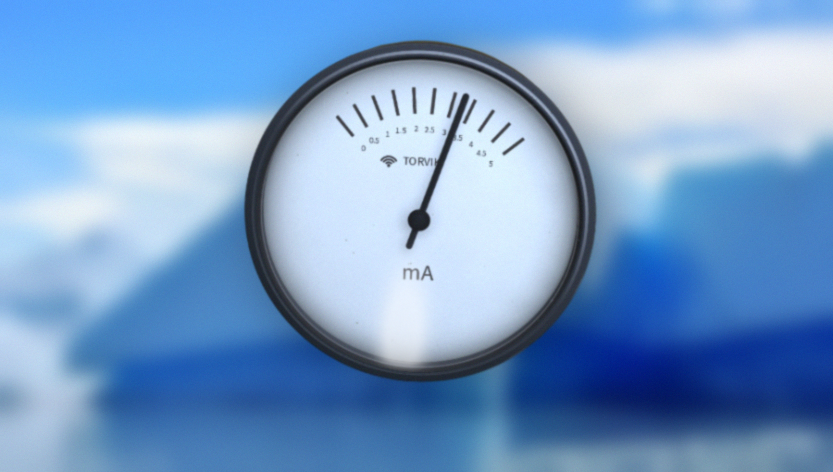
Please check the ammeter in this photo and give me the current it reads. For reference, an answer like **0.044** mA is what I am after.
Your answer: **3.25** mA
